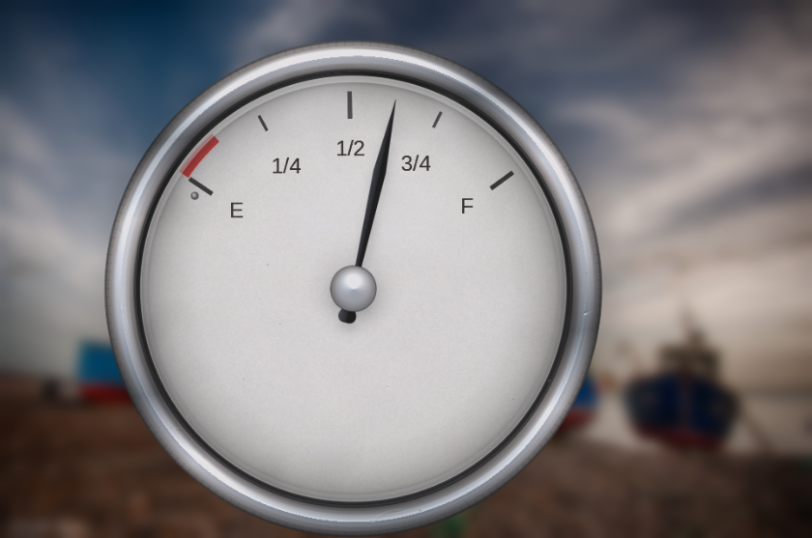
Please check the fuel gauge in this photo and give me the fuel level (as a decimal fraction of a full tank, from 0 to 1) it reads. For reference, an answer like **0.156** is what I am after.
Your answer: **0.625**
